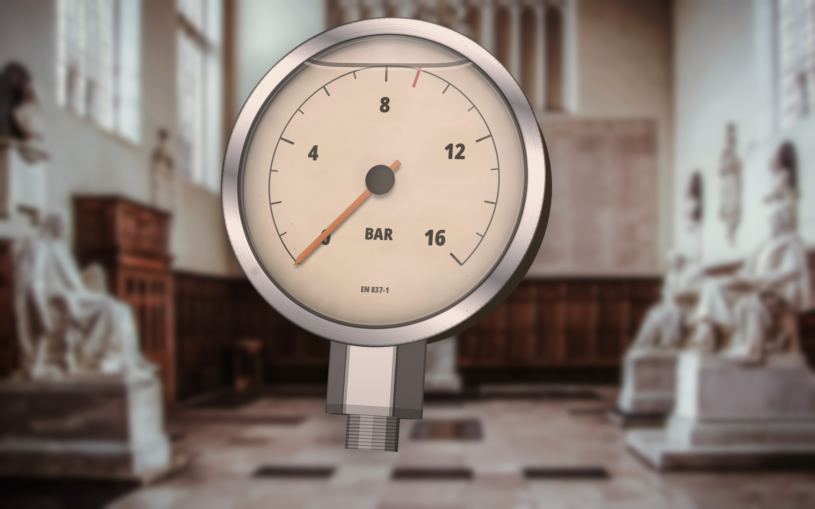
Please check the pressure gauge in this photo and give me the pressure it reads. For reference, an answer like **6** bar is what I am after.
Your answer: **0** bar
